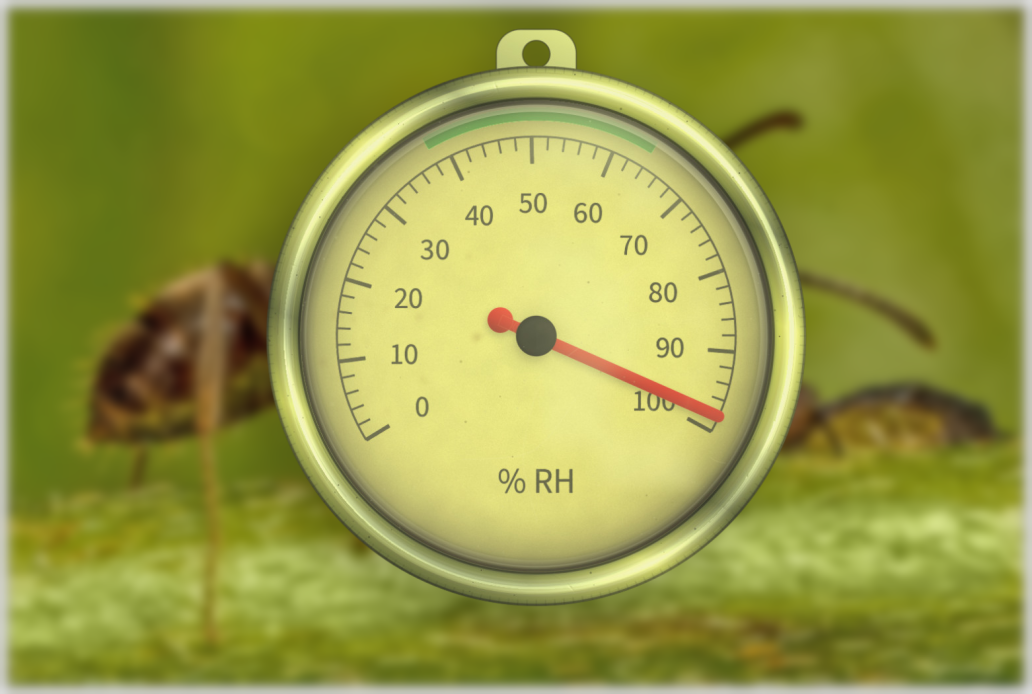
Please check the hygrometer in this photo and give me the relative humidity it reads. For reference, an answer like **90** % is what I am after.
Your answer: **98** %
